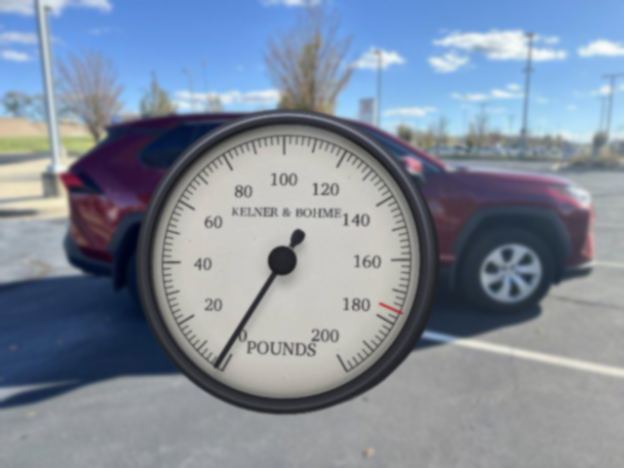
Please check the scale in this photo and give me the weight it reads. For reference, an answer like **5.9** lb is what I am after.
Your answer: **2** lb
